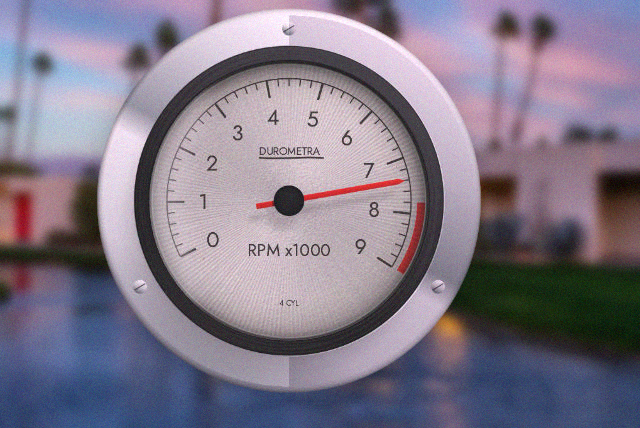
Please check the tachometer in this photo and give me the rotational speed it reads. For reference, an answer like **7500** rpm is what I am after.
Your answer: **7400** rpm
